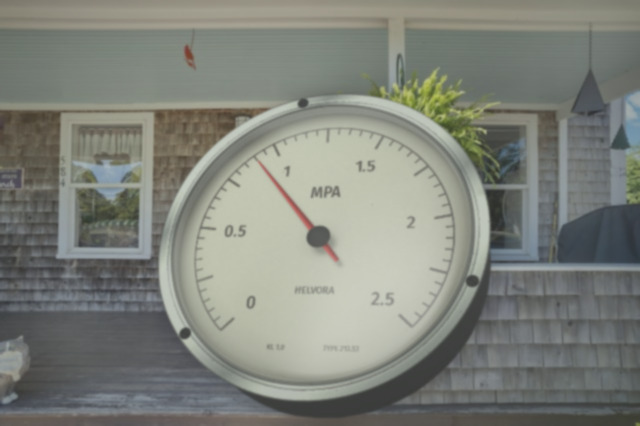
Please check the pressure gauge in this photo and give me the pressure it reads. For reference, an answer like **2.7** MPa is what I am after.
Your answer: **0.9** MPa
